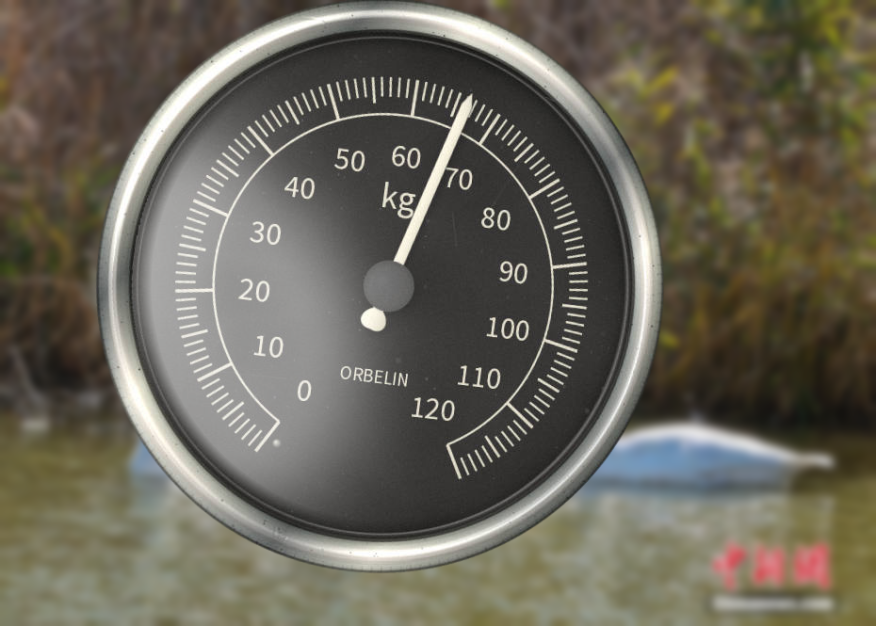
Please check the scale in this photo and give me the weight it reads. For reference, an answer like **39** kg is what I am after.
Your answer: **66** kg
